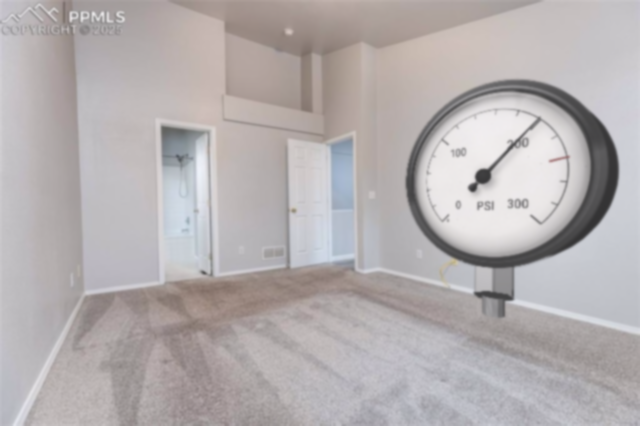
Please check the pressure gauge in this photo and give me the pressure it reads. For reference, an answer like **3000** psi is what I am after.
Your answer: **200** psi
